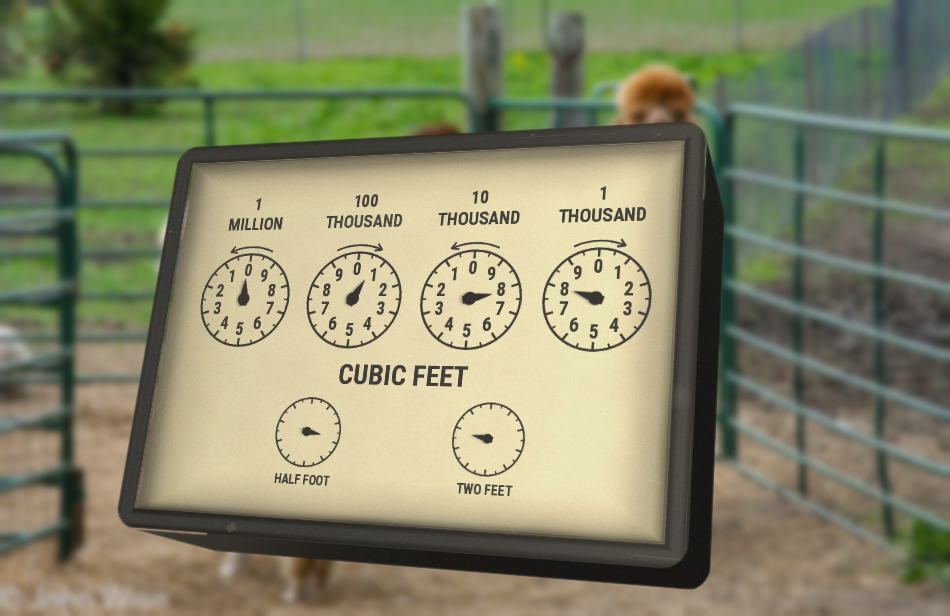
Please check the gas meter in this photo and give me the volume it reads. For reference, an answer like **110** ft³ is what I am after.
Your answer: **7800** ft³
